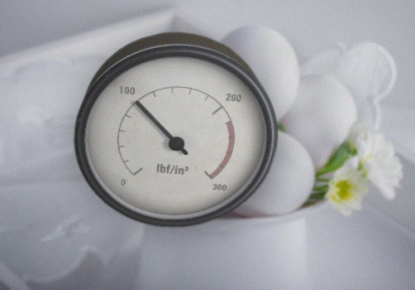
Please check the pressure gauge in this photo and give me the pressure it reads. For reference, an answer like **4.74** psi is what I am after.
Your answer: **100** psi
